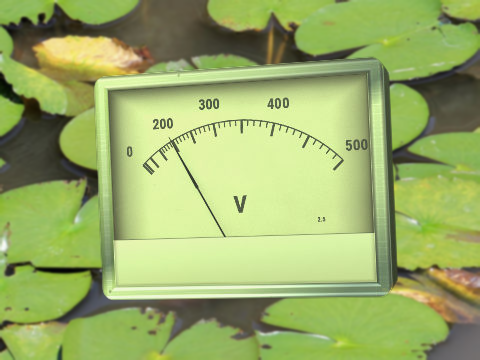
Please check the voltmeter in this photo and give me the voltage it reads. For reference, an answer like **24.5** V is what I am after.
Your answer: **200** V
